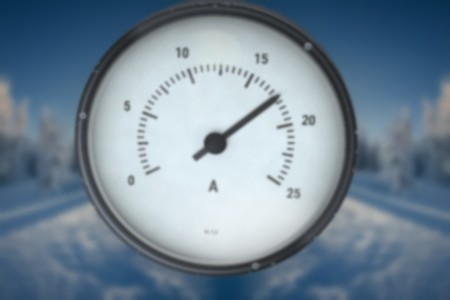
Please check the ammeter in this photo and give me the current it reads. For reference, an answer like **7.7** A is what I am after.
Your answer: **17.5** A
